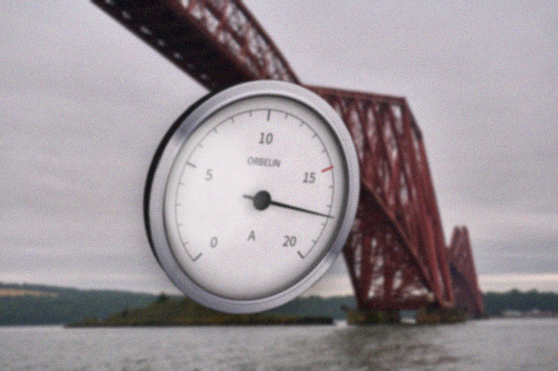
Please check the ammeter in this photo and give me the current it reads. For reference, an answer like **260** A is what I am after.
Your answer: **17.5** A
